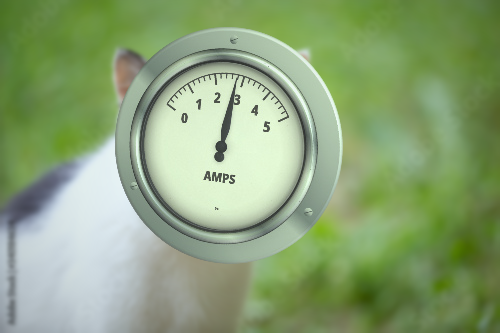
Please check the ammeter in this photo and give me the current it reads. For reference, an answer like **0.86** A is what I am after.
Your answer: **2.8** A
